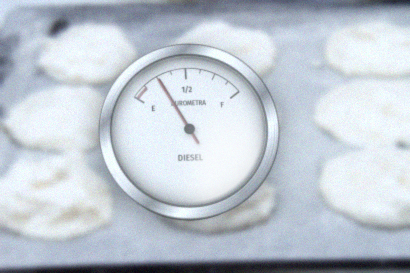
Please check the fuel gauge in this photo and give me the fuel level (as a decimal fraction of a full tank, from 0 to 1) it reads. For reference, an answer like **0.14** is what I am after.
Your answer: **0.25**
